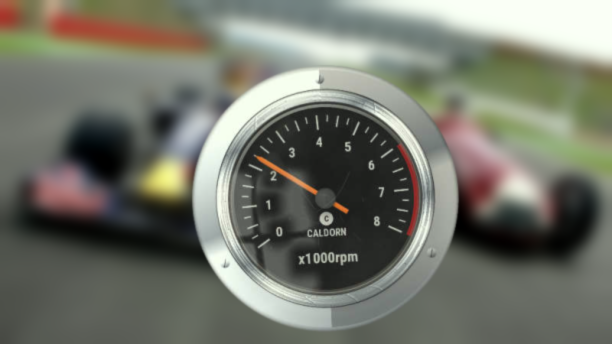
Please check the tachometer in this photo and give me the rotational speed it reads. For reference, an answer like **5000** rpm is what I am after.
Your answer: **2250** rpm
